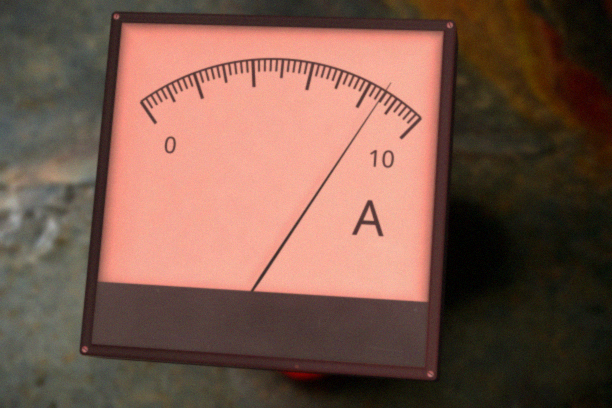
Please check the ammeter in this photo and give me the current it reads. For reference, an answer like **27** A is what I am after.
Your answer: **8.6** A
